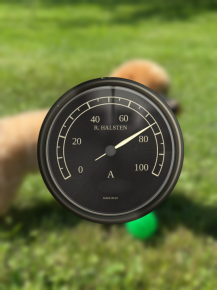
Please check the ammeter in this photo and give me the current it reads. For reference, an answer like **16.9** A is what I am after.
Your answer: **75** A
